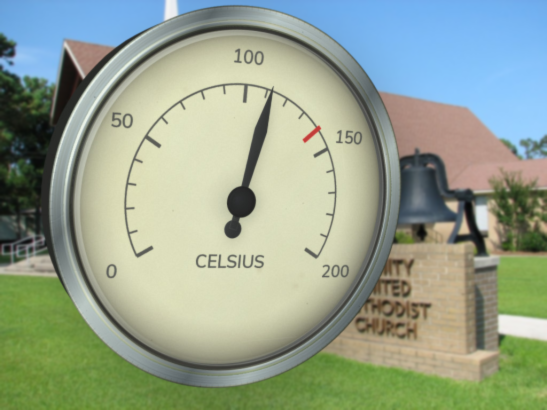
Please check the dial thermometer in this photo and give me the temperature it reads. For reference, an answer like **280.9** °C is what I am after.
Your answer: **110** °C
